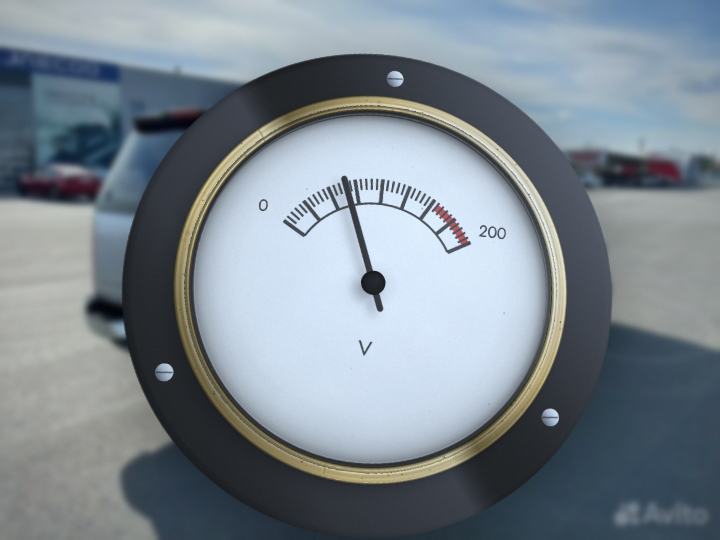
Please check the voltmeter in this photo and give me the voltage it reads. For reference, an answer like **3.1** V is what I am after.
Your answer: **65** V
